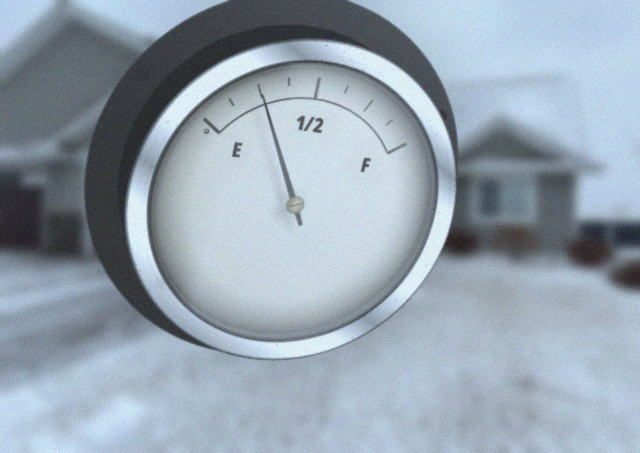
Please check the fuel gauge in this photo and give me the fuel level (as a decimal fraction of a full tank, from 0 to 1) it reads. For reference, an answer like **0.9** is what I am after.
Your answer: **0.25**
